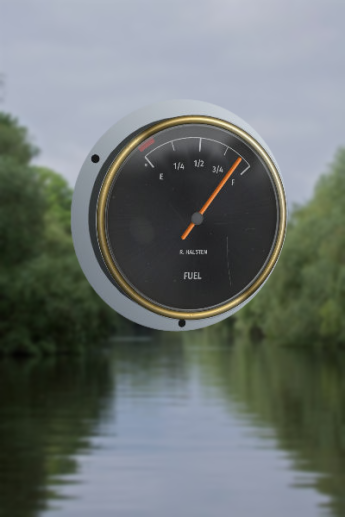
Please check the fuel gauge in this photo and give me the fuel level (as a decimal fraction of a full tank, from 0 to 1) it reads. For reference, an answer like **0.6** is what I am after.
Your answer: **0.875**
